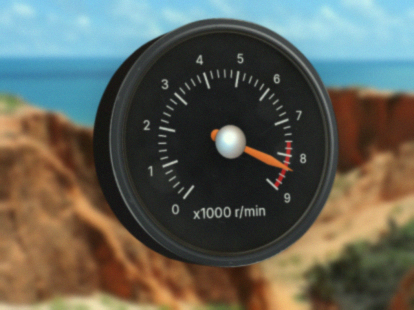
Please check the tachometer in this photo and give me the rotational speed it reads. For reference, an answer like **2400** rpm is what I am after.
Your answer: **8400** rpm
